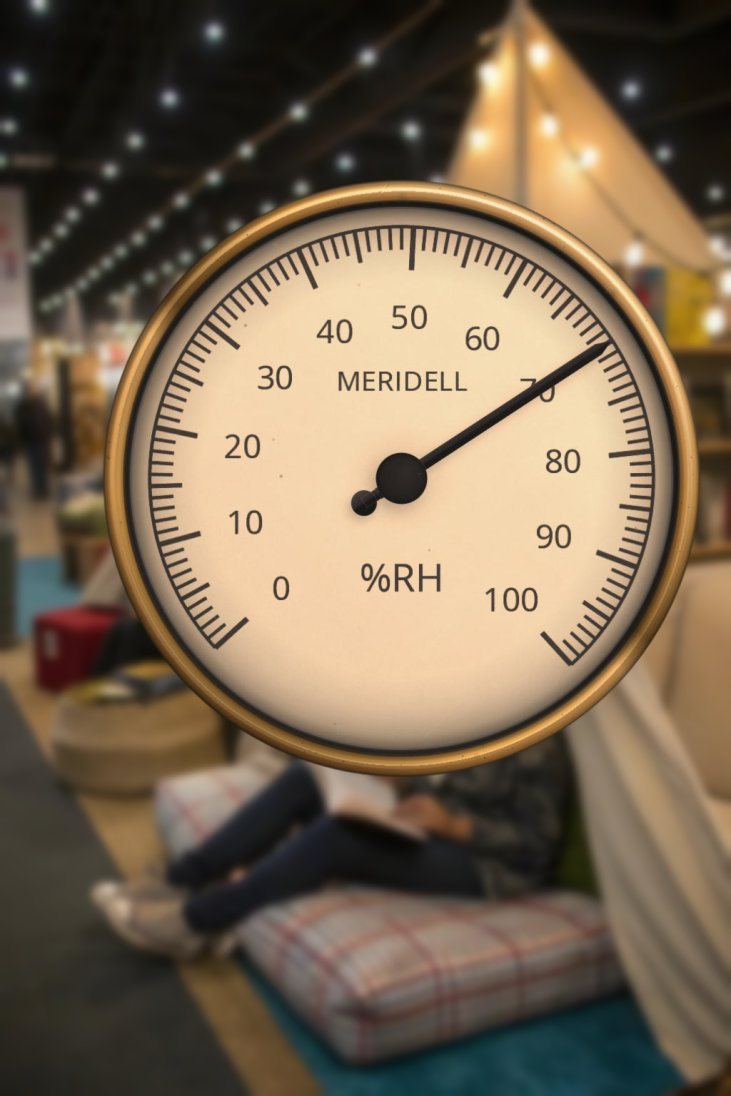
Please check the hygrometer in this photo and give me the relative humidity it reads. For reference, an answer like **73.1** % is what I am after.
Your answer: **70** %
